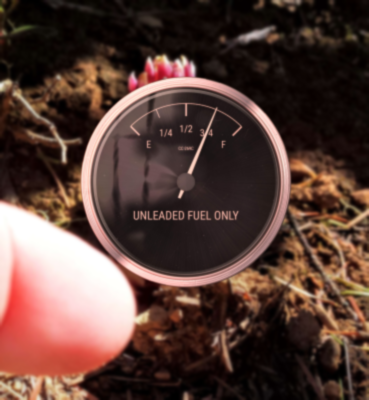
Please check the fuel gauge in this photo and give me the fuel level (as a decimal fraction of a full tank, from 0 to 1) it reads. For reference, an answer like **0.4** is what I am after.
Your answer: **0.75**
